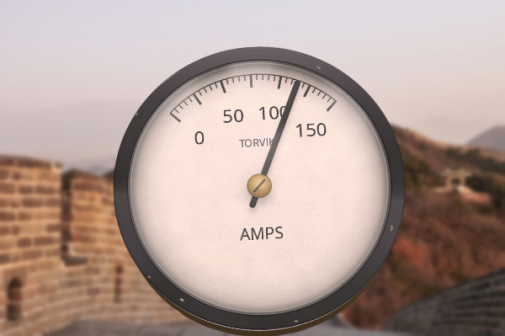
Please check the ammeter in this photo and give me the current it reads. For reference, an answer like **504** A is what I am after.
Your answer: **115** A
